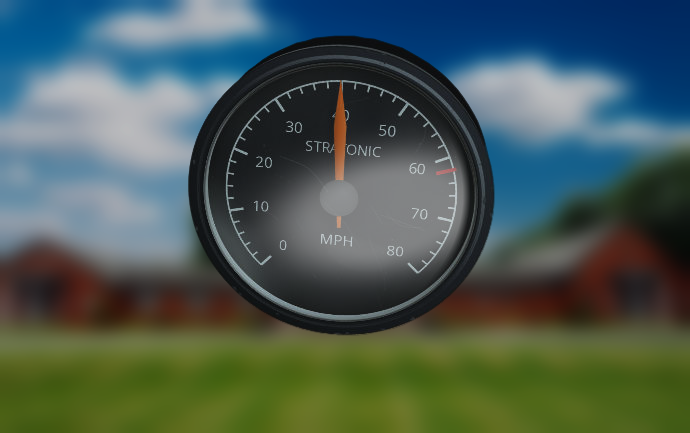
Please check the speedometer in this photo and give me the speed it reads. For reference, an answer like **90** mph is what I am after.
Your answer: **40** mph
